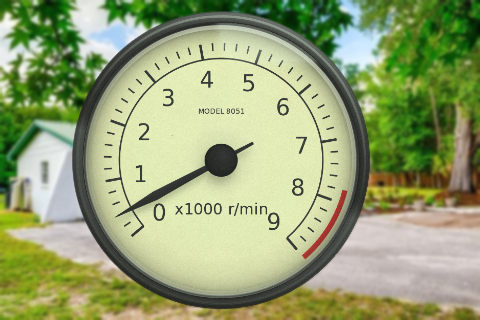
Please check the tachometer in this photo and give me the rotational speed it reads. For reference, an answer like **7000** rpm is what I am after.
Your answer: **400** rpm
